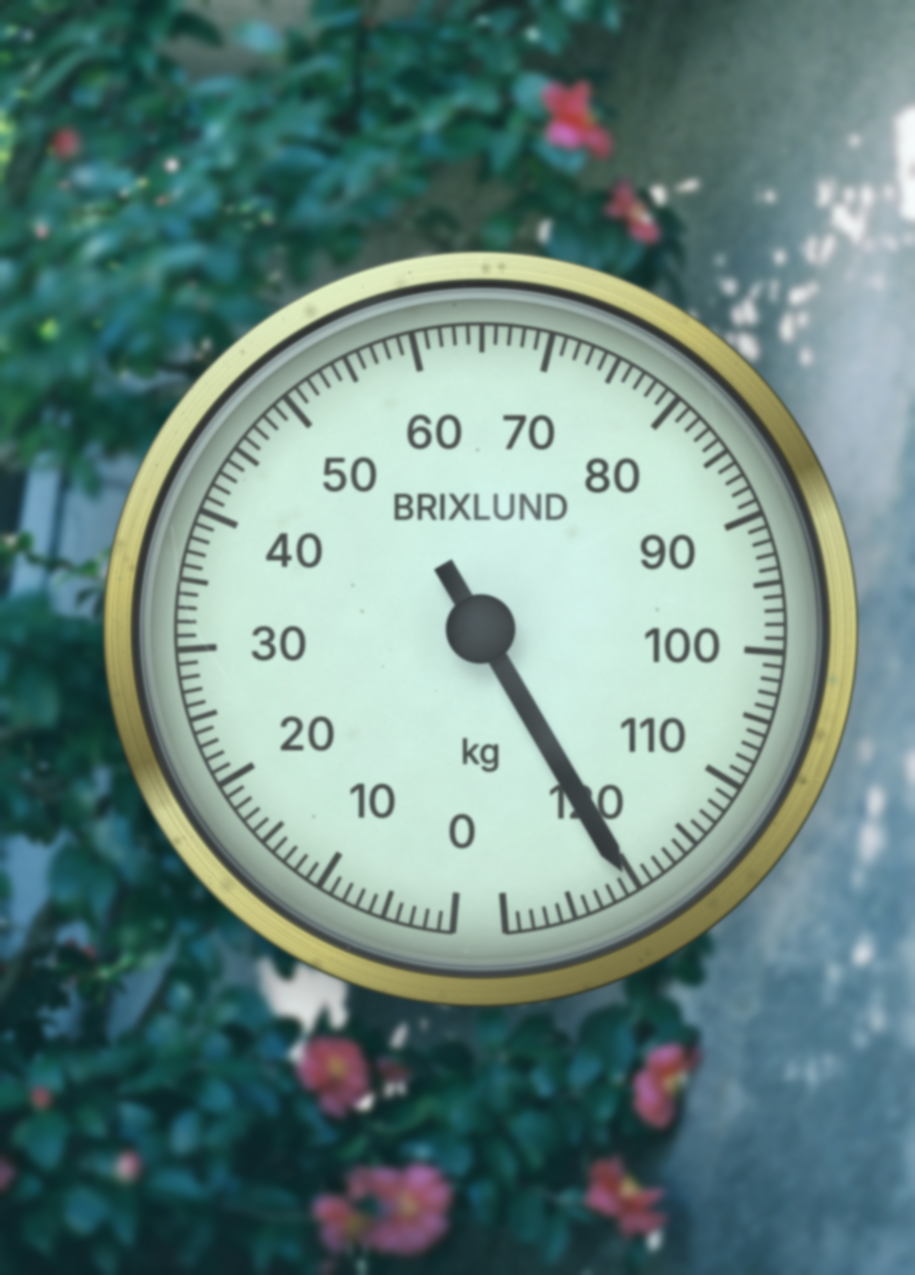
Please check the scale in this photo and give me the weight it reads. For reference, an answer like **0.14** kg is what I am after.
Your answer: **120.5** kg
